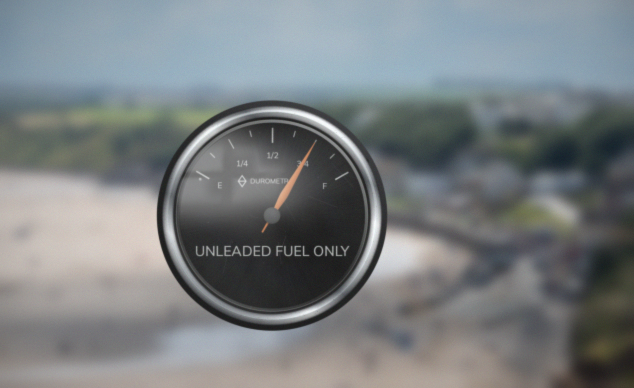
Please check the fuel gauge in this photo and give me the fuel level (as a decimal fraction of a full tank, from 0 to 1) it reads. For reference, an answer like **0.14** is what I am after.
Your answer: **0.75**
